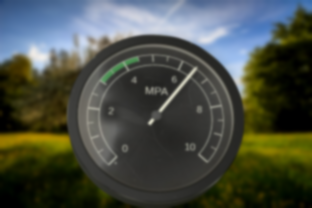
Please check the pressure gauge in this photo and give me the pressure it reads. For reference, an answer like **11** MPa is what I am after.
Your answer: **6.5** MPa
